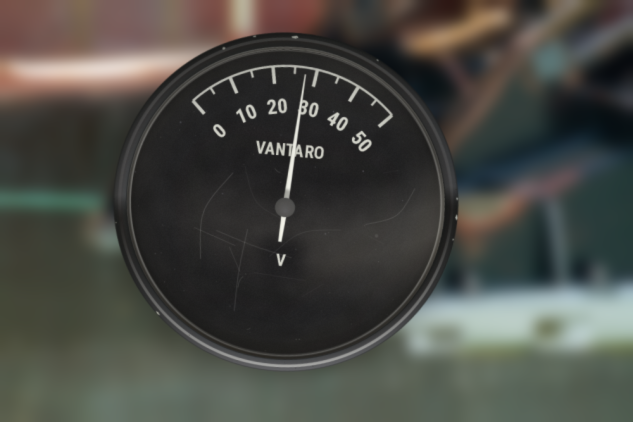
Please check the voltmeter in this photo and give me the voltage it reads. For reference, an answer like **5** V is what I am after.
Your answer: **27.5** V
